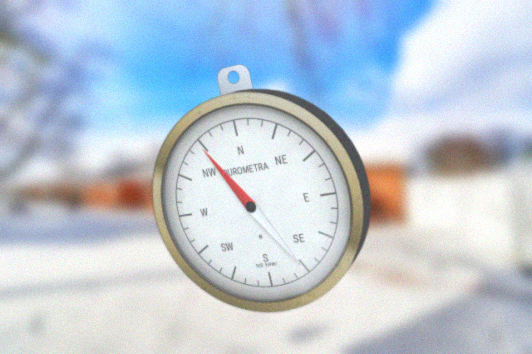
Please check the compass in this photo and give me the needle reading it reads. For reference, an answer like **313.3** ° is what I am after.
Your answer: **330** °
